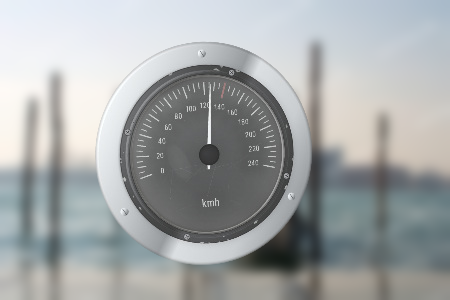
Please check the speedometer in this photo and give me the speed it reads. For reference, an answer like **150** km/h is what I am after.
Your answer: **125** km/h
